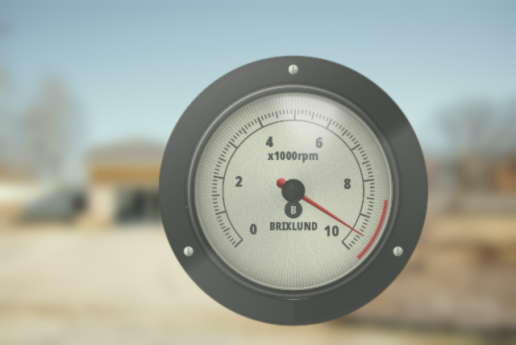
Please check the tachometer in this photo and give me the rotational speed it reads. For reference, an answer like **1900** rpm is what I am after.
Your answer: **9500** rpm
